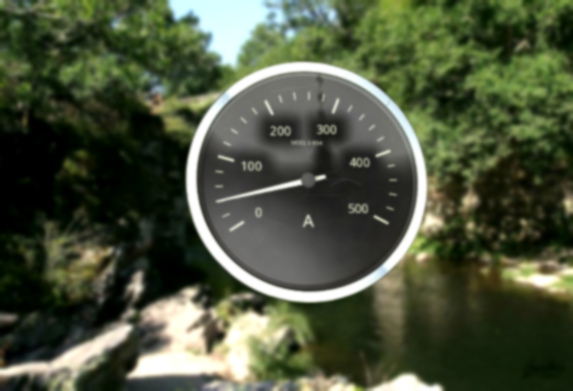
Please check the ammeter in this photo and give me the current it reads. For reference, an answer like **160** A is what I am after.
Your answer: **40** A
